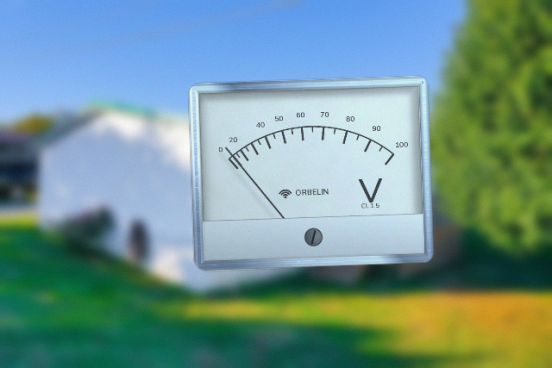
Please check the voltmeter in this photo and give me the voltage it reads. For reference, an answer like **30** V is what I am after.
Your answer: **10** V
